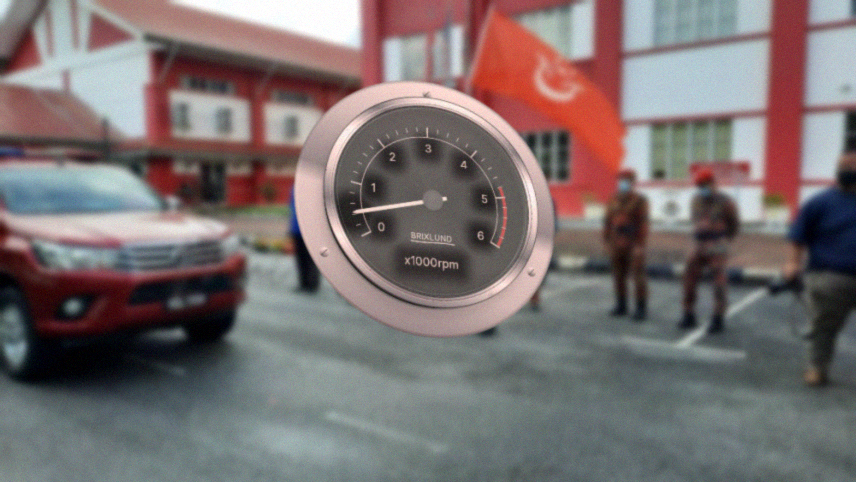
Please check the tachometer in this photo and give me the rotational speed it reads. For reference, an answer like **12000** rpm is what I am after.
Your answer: **400** rpm
